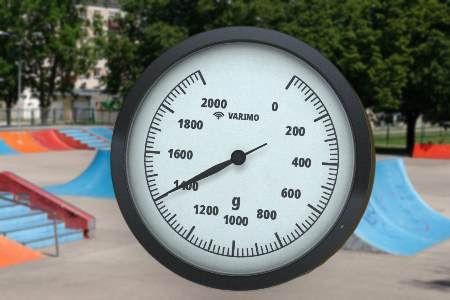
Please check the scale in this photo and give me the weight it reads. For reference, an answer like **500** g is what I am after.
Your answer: **1400** g
